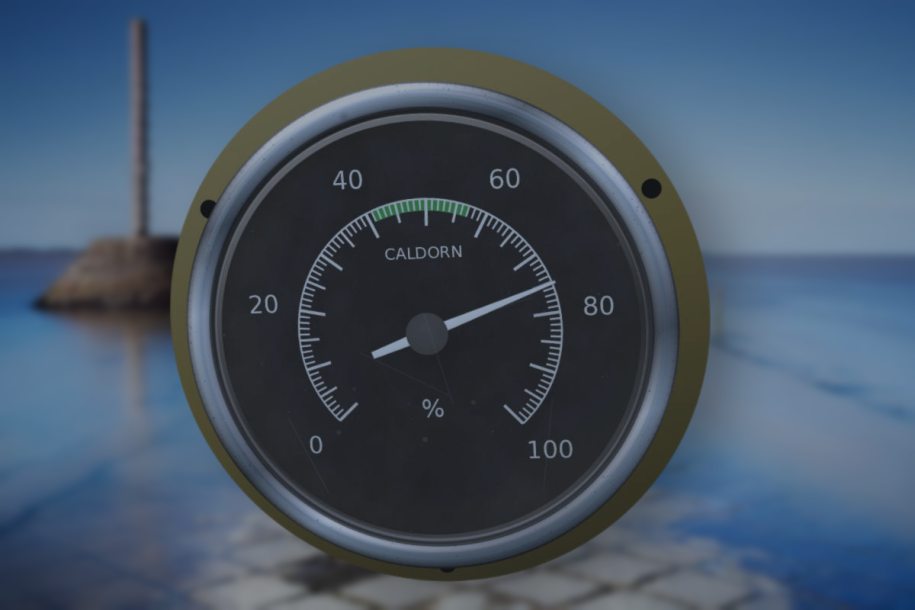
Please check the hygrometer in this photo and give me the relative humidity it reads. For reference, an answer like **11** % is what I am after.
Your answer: **75** %
